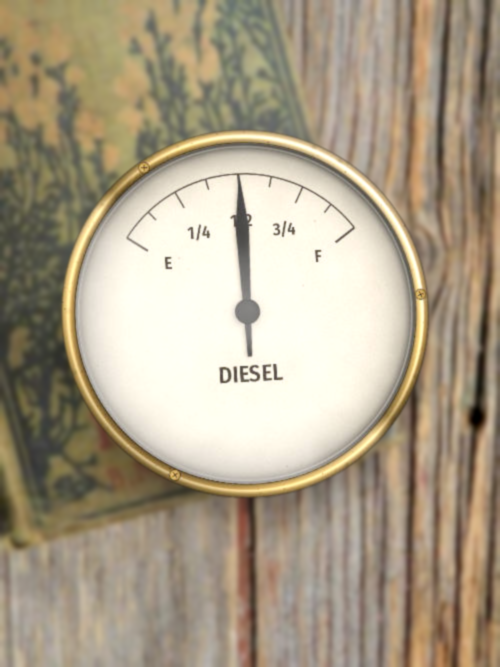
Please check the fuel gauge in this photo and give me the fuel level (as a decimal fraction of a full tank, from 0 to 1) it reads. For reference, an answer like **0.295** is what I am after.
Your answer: **0.5**
